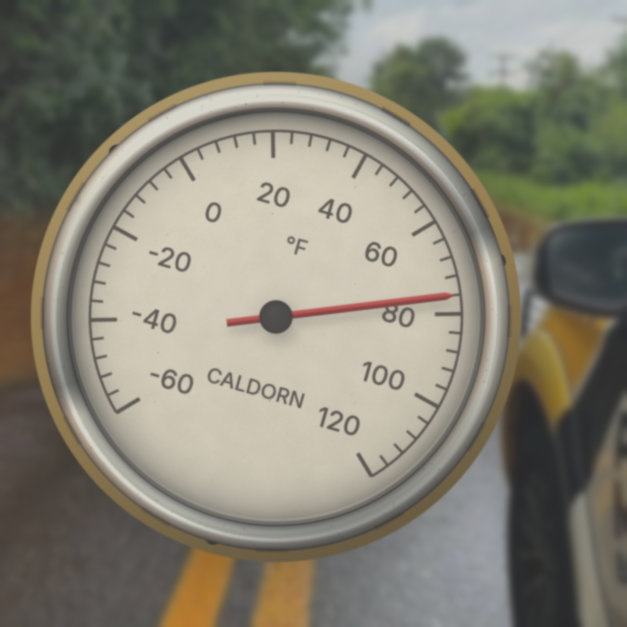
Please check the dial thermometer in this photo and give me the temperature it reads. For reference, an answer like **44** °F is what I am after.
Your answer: **76** °F
